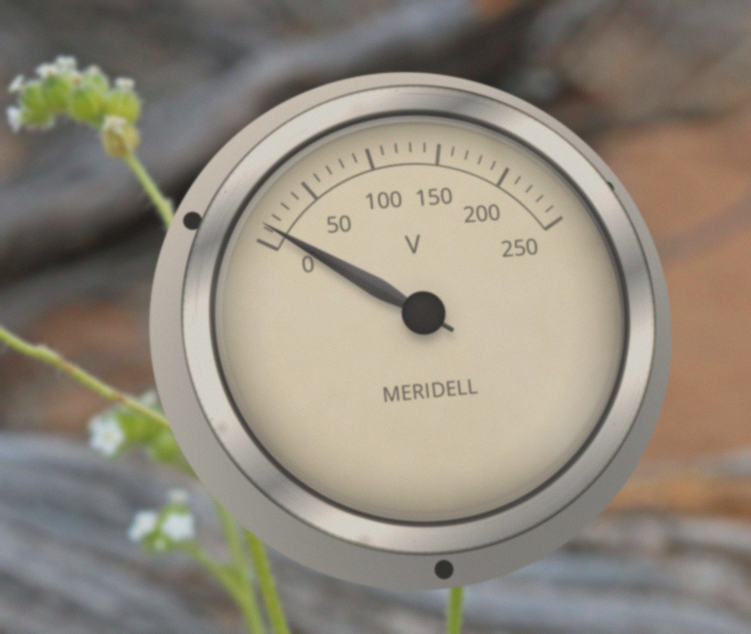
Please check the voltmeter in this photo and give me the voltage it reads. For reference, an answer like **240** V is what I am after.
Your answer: **10** V
